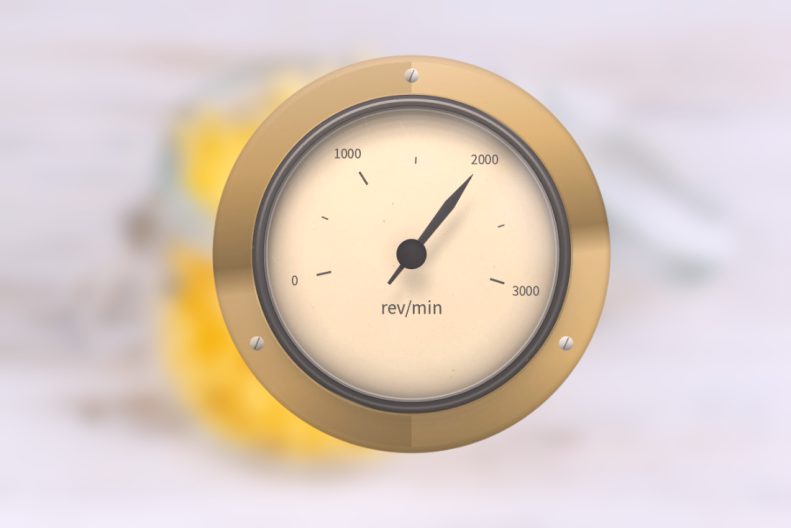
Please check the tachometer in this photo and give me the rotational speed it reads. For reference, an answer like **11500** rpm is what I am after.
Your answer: **2000** rpm
